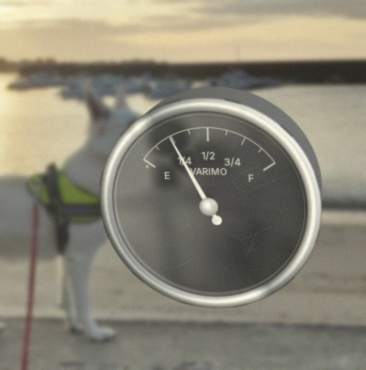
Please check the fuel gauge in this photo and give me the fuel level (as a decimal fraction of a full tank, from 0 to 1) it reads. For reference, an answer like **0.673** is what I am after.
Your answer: **0.25**
